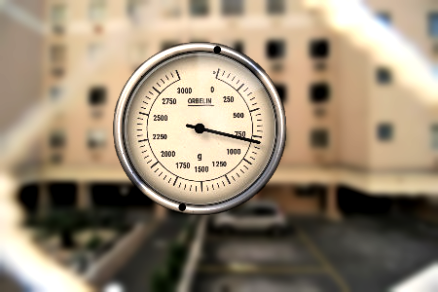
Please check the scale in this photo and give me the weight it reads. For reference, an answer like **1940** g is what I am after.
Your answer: **800** g
